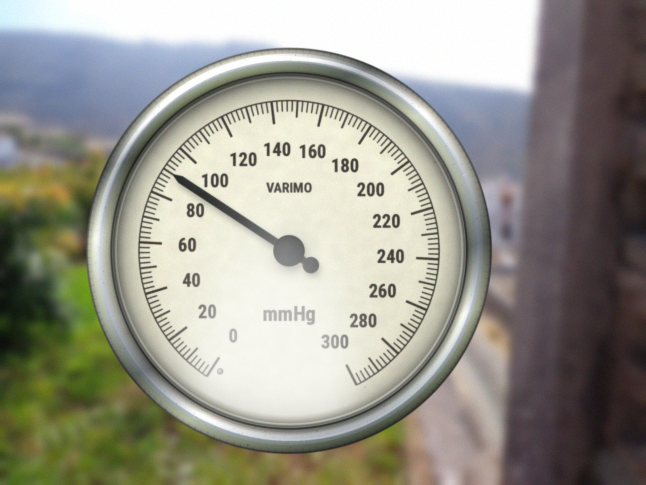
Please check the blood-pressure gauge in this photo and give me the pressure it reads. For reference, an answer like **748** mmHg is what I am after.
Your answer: **90** mmHg
